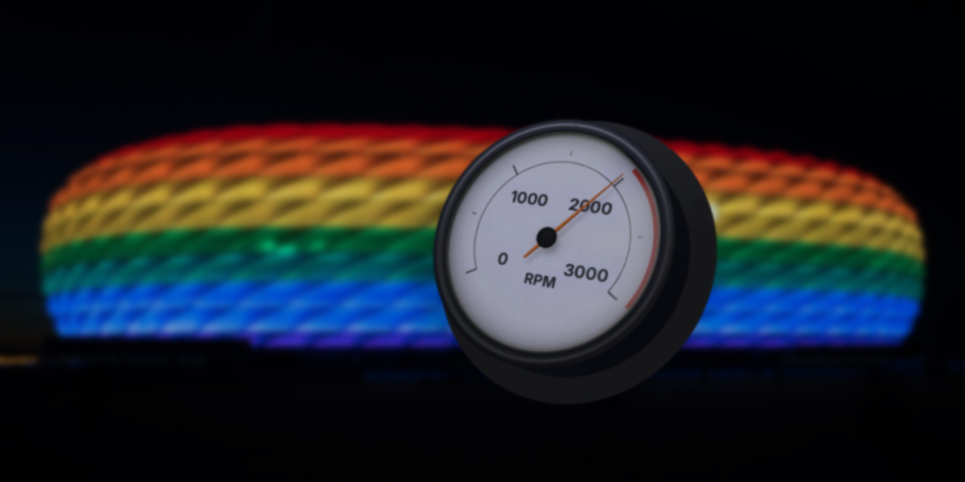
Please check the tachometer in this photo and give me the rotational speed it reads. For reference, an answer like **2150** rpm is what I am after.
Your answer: **2000** rpm
